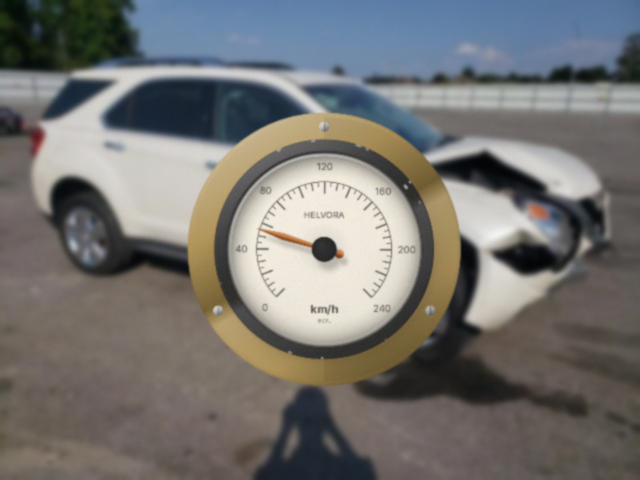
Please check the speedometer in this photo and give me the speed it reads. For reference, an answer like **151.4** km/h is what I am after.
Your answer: **55** km/h
